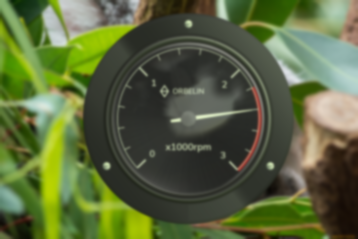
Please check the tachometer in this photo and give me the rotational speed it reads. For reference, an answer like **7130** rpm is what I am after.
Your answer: **2400** rpm
